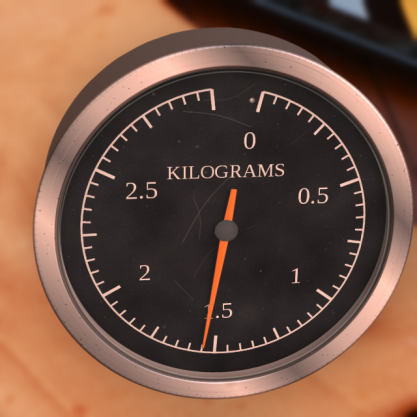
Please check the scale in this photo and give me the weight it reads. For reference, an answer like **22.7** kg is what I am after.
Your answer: **1.55** kg
